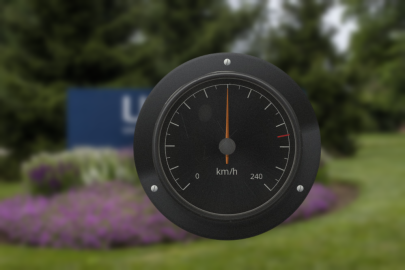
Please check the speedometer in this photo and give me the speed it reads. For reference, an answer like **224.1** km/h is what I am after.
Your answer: **120** km/h
